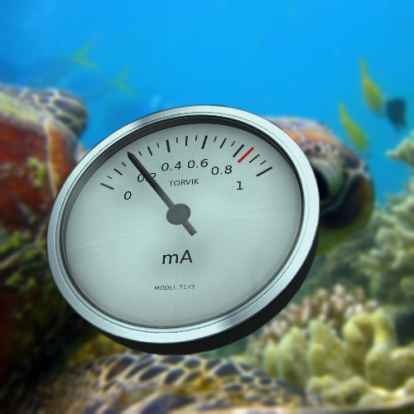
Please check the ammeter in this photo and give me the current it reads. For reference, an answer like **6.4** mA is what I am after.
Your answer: **0.2** mA
